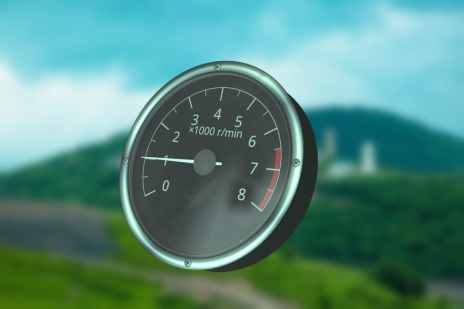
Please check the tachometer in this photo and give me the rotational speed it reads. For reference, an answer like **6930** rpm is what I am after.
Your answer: **1000** rpm
